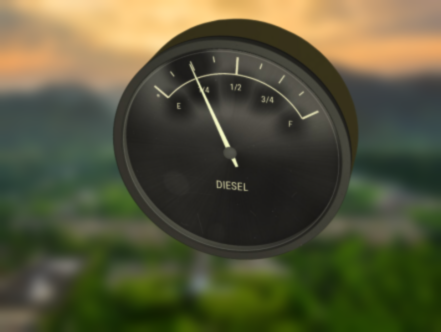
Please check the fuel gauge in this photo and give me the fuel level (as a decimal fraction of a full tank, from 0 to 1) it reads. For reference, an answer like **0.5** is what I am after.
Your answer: **0.25**
